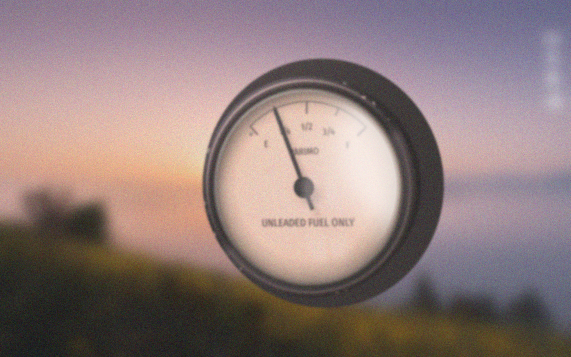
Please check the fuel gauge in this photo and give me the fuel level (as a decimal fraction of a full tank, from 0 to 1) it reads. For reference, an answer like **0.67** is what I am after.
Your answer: **0.25**
